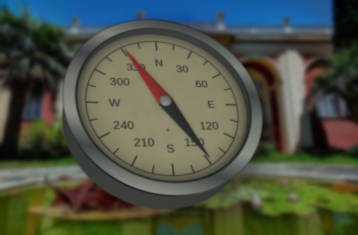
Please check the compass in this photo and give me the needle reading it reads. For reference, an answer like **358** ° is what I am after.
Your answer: **330** °
